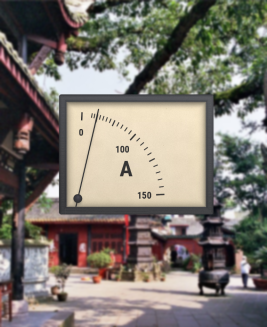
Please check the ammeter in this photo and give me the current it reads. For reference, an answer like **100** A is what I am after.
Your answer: **50** A
